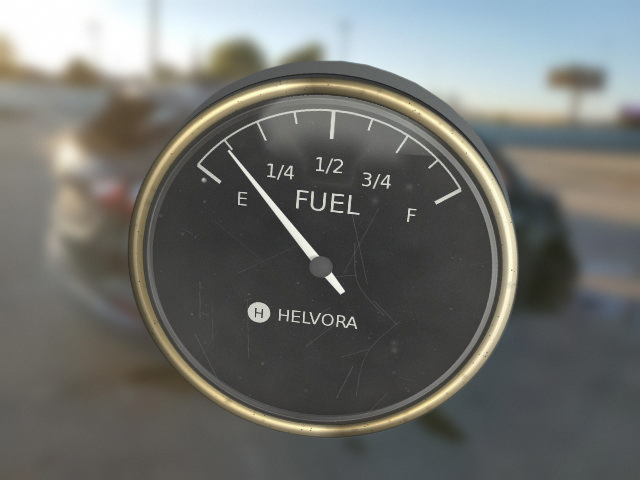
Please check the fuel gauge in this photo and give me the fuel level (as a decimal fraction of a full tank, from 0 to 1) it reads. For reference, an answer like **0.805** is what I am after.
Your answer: **0.125**
